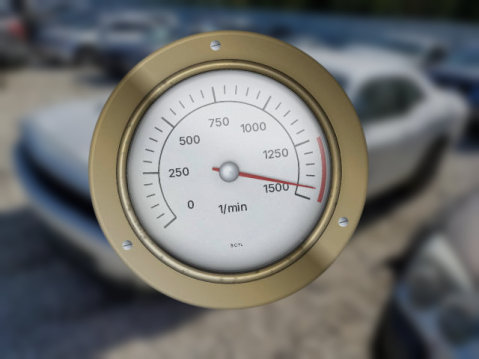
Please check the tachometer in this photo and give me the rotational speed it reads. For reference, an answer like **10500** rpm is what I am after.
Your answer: **1450** rpm
